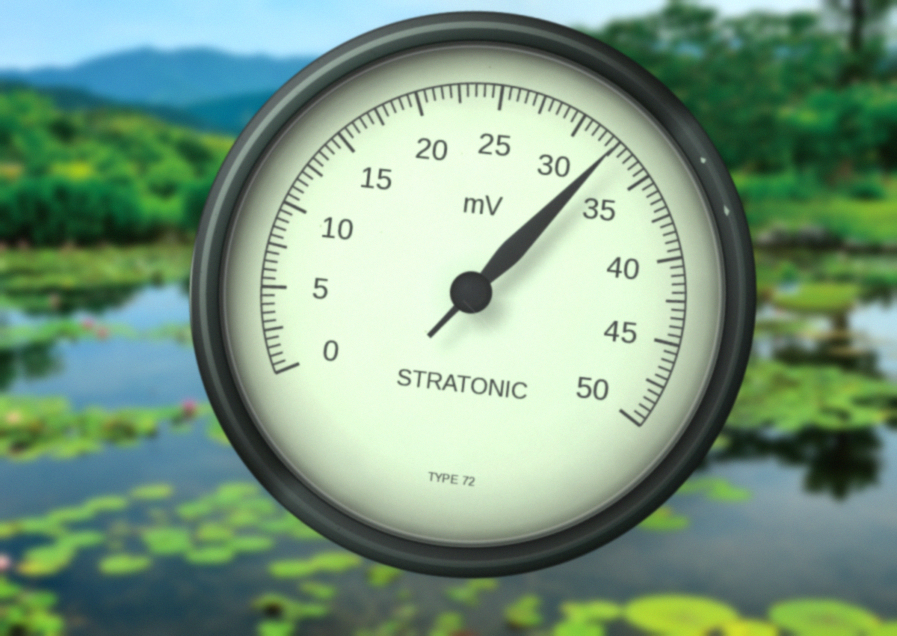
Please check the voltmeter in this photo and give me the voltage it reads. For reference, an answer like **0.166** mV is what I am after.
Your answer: **32.5** mV
